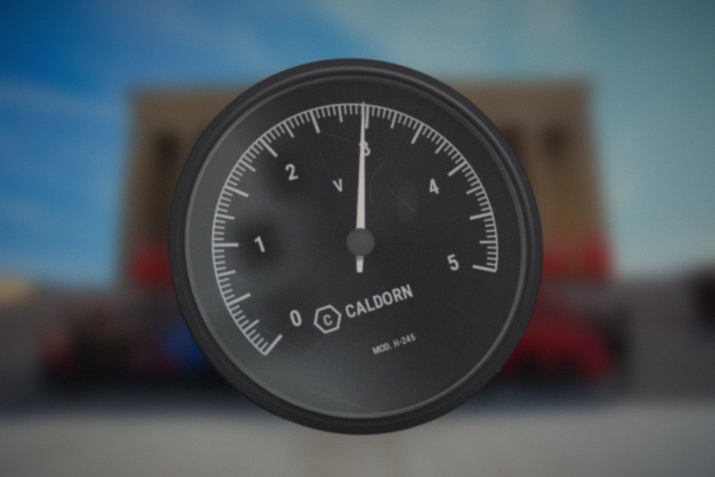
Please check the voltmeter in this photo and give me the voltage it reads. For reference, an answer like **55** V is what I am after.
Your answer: **2.95** V
